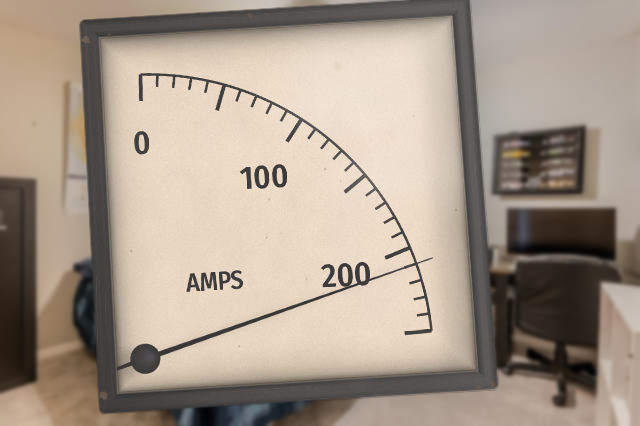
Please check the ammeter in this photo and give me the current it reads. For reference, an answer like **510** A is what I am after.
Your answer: **210** A
